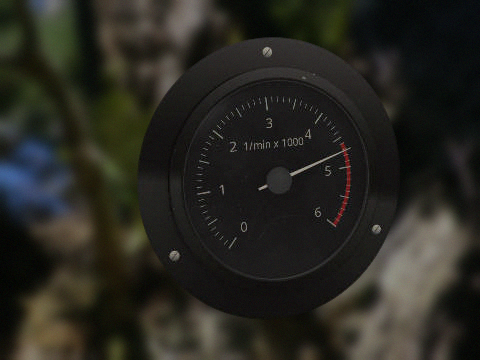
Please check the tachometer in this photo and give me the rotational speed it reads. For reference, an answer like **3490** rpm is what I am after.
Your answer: **4700** rpm
